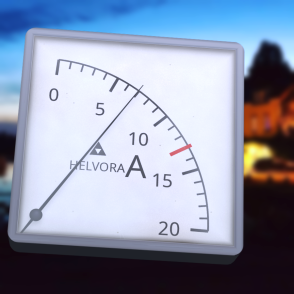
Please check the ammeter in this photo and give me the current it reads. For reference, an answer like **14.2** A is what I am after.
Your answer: **7** A
